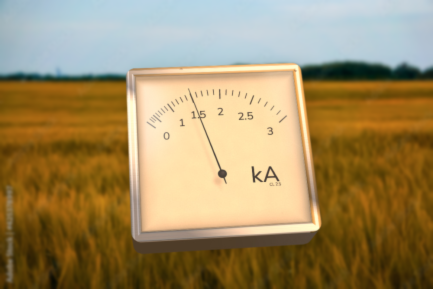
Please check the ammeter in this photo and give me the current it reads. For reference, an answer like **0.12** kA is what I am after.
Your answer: **1.5** kA
